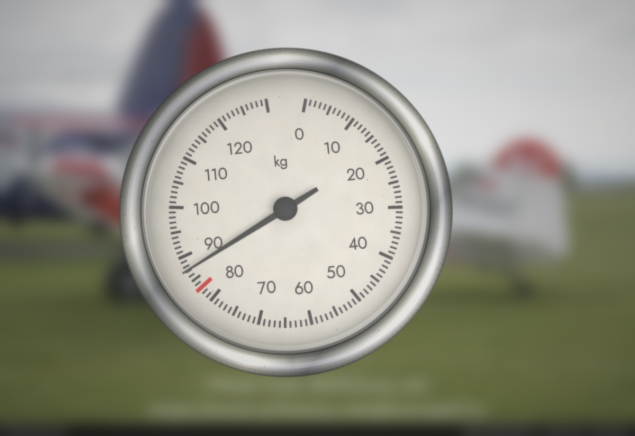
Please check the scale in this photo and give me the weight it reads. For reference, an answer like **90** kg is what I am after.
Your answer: **87** kg
